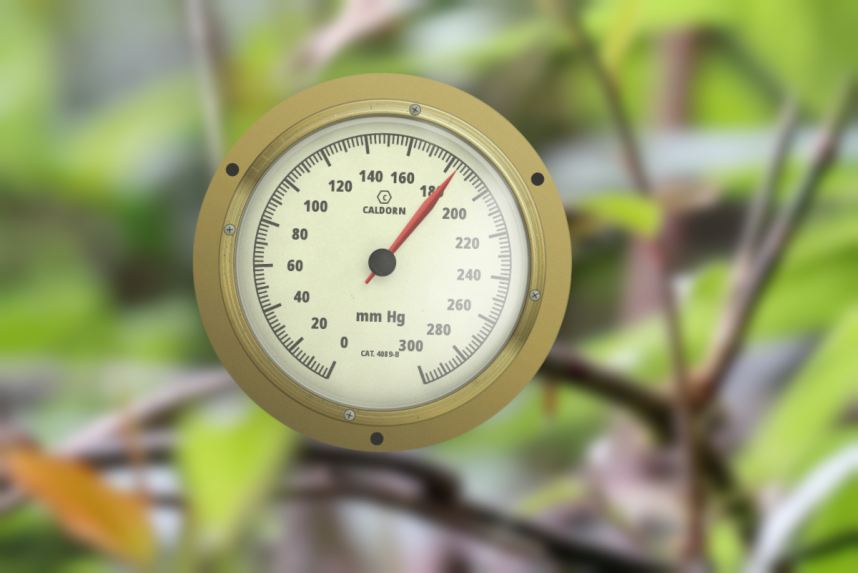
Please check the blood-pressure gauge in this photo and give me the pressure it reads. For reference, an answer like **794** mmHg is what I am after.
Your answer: **184** mmHg
